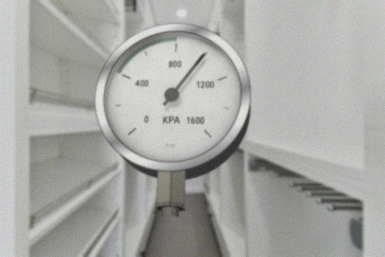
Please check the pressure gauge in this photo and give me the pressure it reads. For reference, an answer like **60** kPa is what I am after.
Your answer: **1000** kPa
